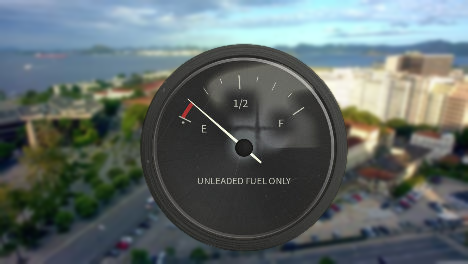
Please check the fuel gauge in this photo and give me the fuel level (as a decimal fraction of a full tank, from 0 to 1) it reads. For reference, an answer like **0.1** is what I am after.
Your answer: **0.125**
